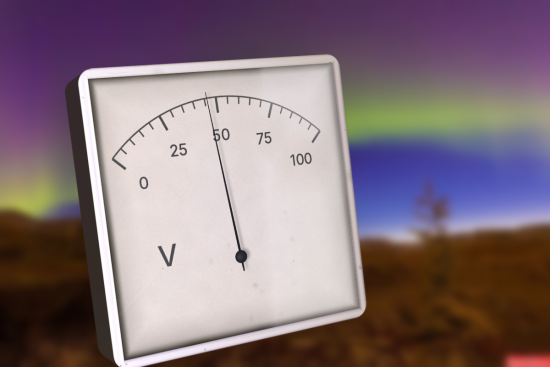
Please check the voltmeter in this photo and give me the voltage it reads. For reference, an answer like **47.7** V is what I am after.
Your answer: **45** V
